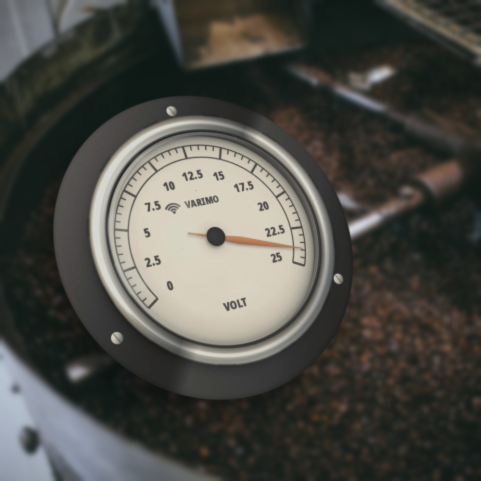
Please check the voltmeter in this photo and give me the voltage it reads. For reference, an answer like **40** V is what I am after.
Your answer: **24** V
